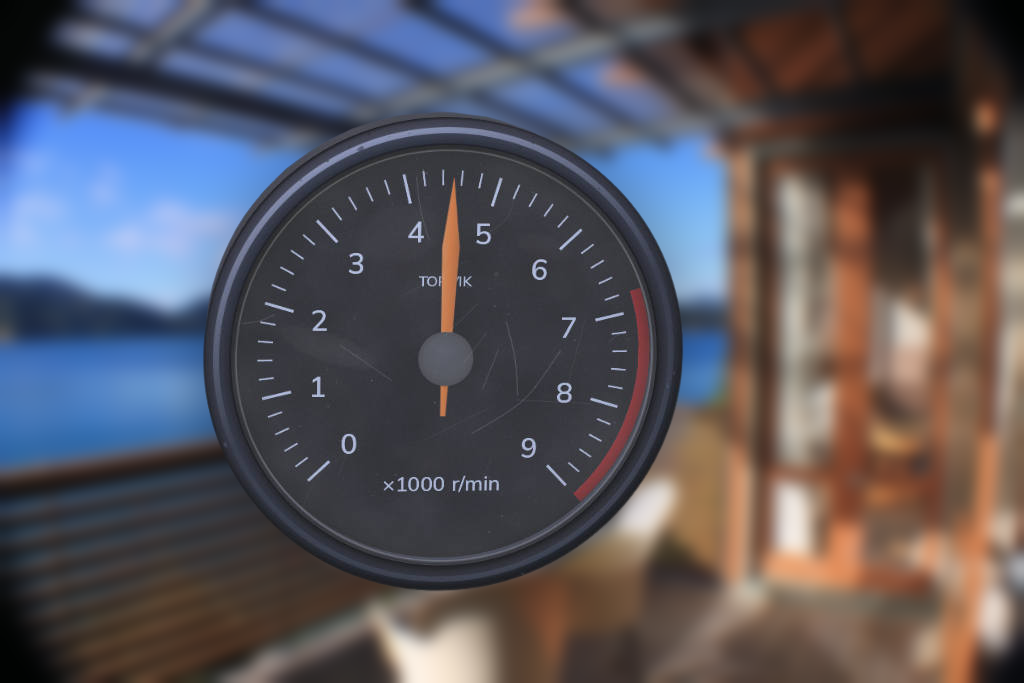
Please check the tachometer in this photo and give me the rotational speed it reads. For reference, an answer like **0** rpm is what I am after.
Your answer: **4500** rpm
